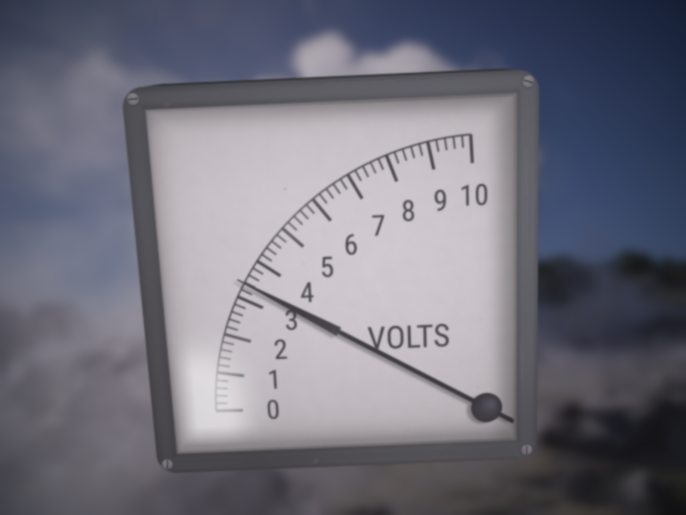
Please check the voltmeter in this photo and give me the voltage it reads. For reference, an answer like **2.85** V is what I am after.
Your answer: **3.4** V
